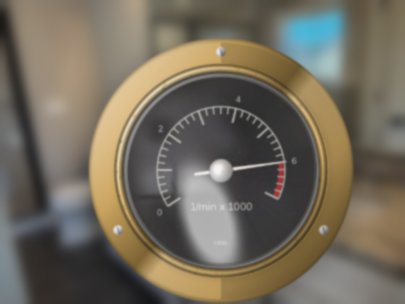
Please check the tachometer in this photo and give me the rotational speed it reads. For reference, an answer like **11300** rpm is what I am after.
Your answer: **6000** rpm
